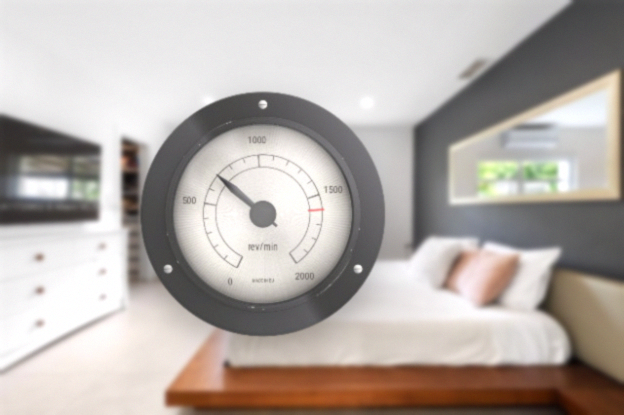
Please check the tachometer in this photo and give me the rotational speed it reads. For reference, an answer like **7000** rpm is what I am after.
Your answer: **700** rpm
